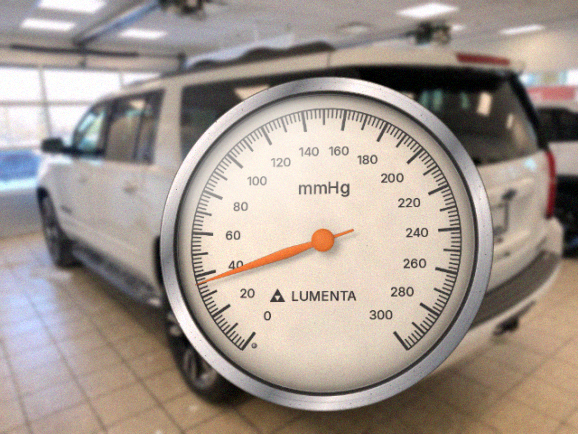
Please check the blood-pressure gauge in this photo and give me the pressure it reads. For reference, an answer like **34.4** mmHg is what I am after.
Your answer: **36** mmHg
